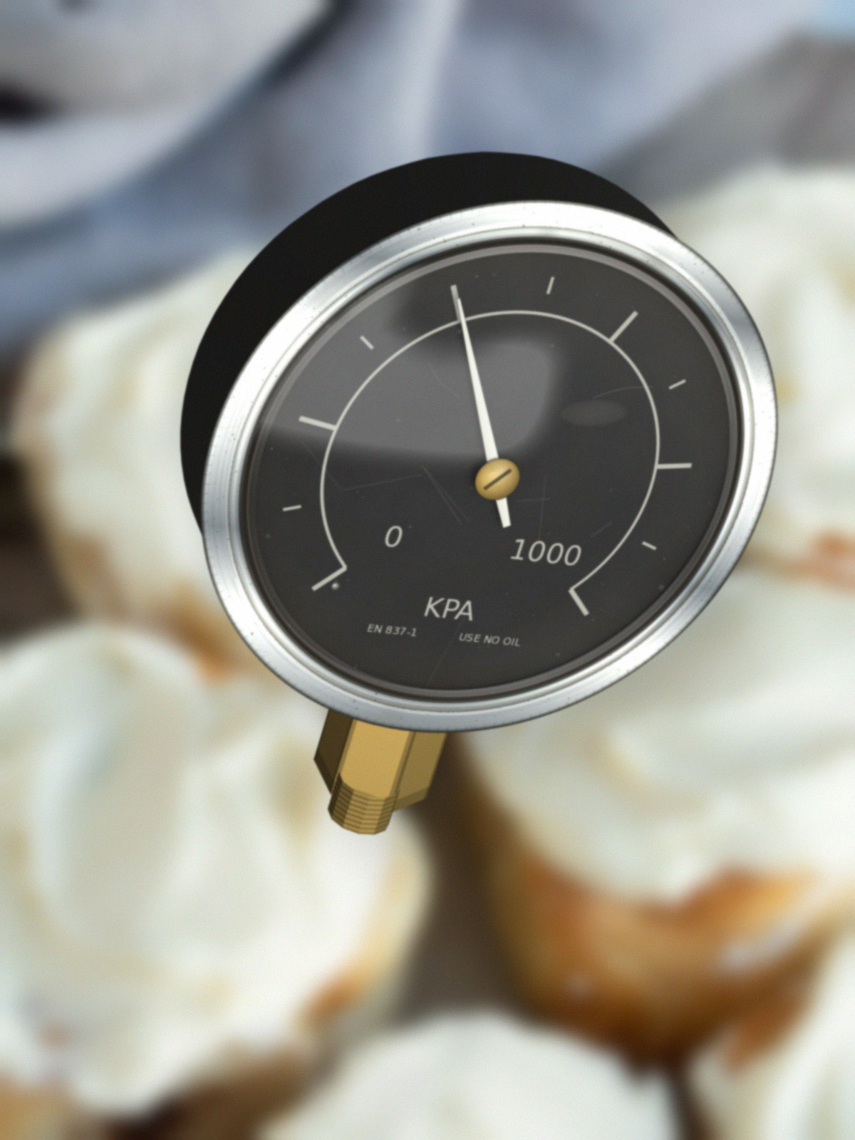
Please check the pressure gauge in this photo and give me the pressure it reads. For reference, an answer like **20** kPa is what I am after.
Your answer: **400** kPa
